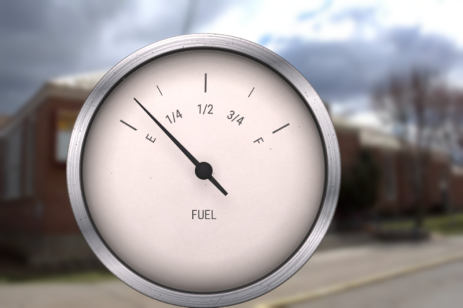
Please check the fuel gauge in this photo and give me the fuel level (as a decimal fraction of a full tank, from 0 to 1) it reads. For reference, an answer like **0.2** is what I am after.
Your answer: **0.125**
